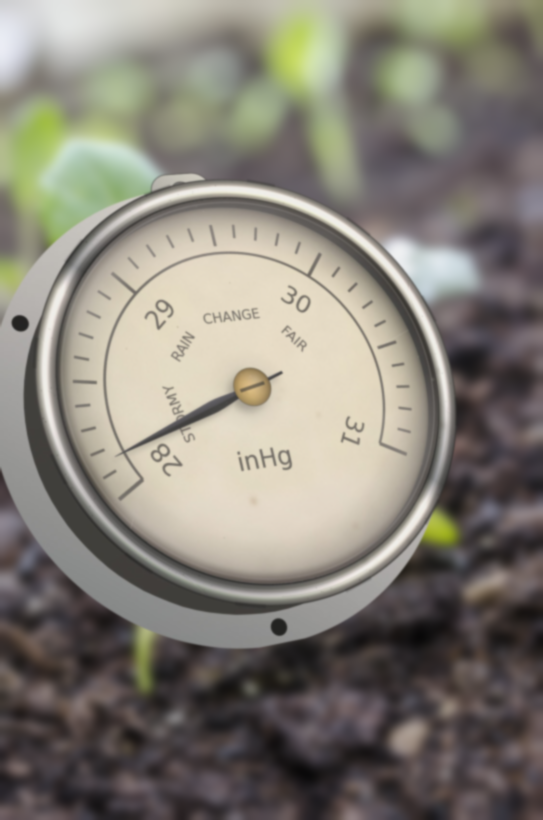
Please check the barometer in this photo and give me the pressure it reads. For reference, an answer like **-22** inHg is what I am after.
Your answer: **28.15** inHg
